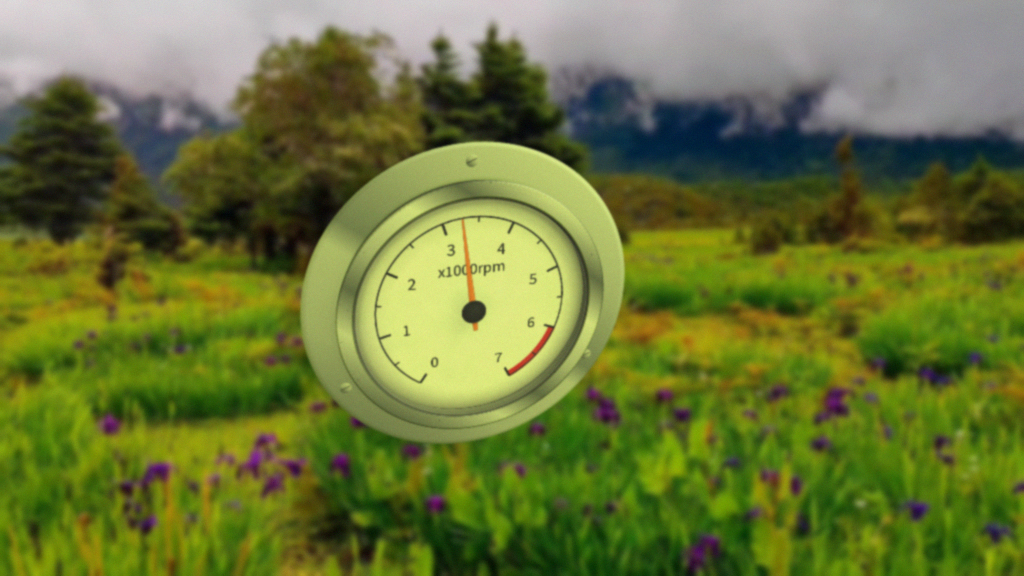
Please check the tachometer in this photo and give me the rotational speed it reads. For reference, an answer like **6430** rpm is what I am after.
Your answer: **3250** rpm
